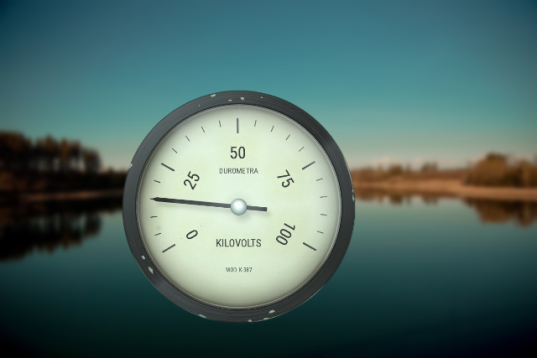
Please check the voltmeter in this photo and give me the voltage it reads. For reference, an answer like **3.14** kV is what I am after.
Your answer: **15** kV
